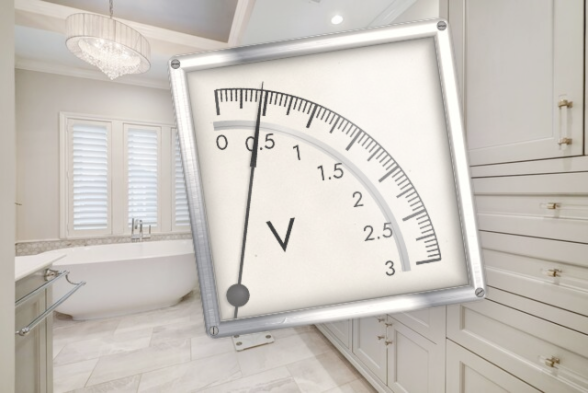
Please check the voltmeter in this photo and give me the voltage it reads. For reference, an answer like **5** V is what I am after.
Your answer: **0.45** V
